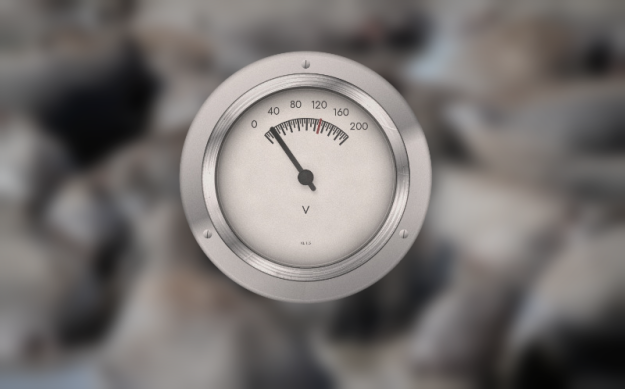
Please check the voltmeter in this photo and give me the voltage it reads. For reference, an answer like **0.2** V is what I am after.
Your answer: **20** V
